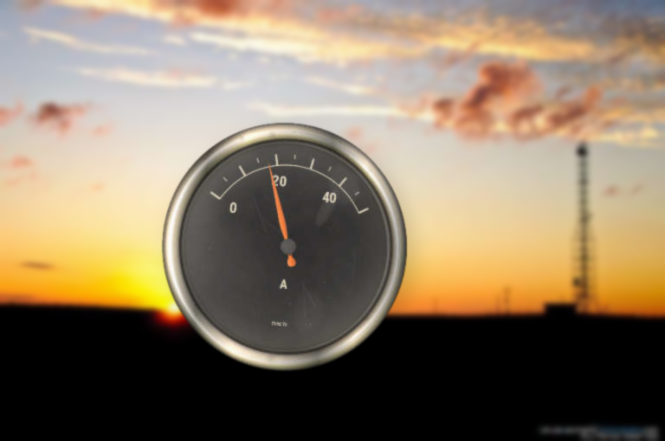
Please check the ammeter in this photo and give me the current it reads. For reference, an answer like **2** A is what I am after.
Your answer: **17.5** A
